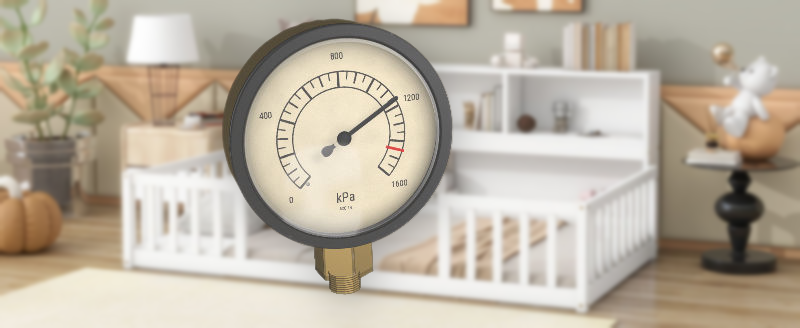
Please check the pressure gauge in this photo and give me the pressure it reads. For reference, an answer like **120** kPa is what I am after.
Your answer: **1150** kPa
